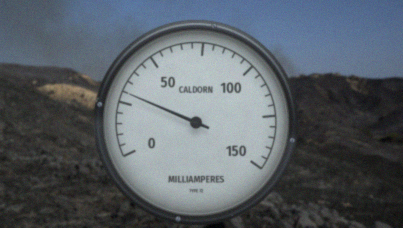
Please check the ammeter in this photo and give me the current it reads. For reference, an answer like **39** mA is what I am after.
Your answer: **30** mA
